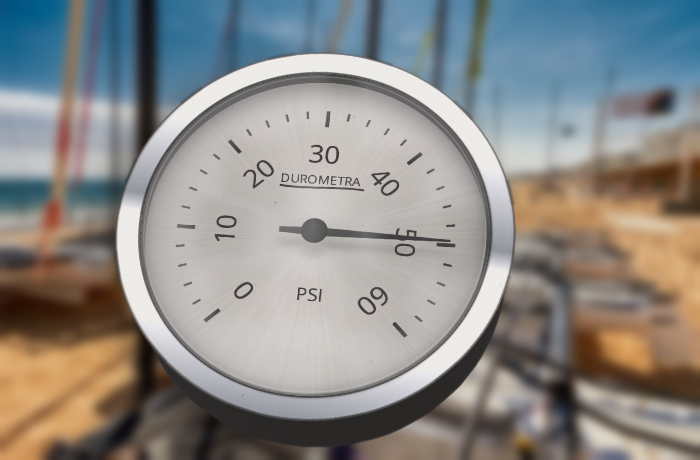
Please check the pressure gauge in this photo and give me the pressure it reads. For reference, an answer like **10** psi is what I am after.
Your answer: **50** psi
